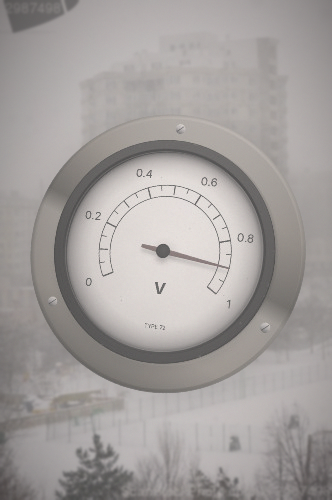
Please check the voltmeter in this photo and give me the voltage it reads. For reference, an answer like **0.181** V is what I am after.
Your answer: **0.9** V
